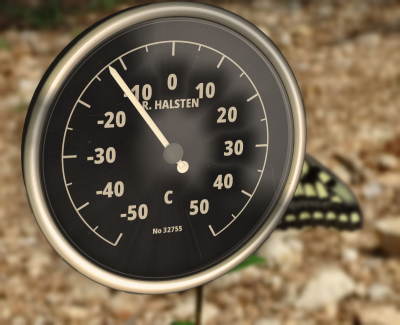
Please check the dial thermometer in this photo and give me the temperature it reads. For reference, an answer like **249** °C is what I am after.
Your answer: **-12.5** °C
